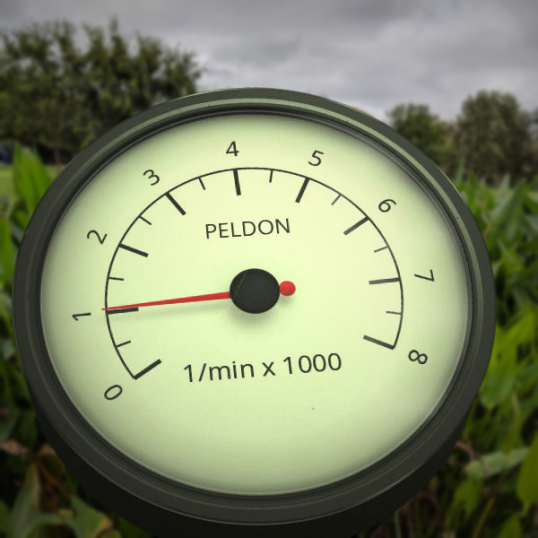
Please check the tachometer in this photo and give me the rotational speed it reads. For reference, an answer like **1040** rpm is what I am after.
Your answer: **1000** rpm
